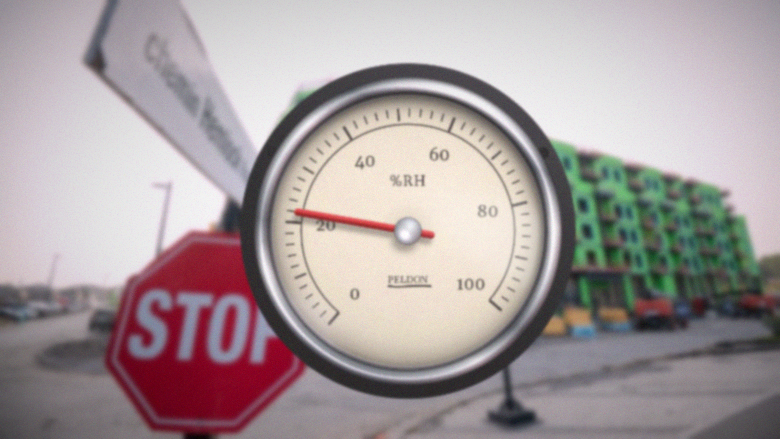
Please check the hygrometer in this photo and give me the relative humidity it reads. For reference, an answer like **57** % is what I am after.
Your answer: **22** %
